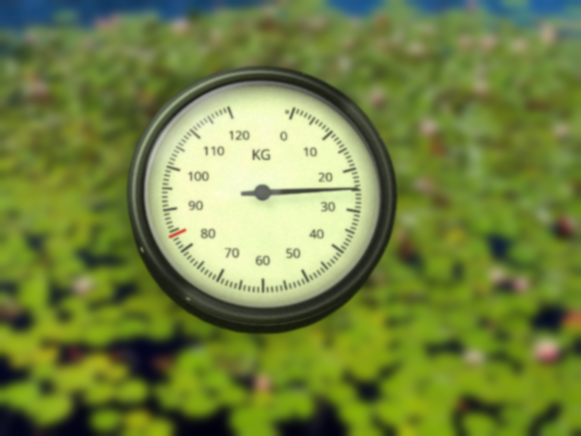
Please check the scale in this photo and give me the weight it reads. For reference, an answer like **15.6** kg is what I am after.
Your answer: **25** kg
